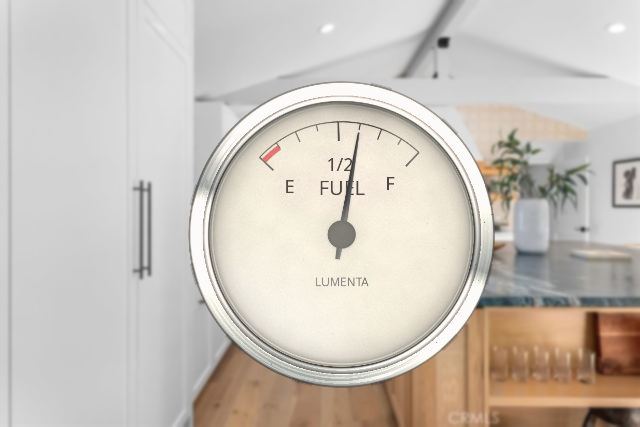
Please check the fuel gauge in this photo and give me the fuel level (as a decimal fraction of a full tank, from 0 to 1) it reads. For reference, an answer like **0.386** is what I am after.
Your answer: **0.625**
